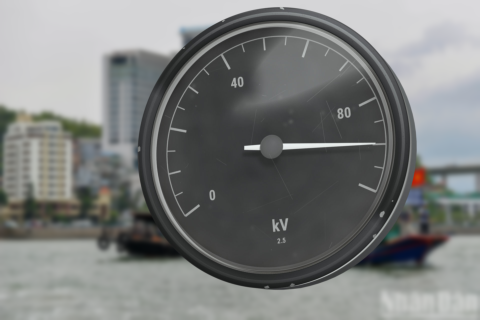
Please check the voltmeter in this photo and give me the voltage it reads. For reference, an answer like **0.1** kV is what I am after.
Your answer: **90** kV
